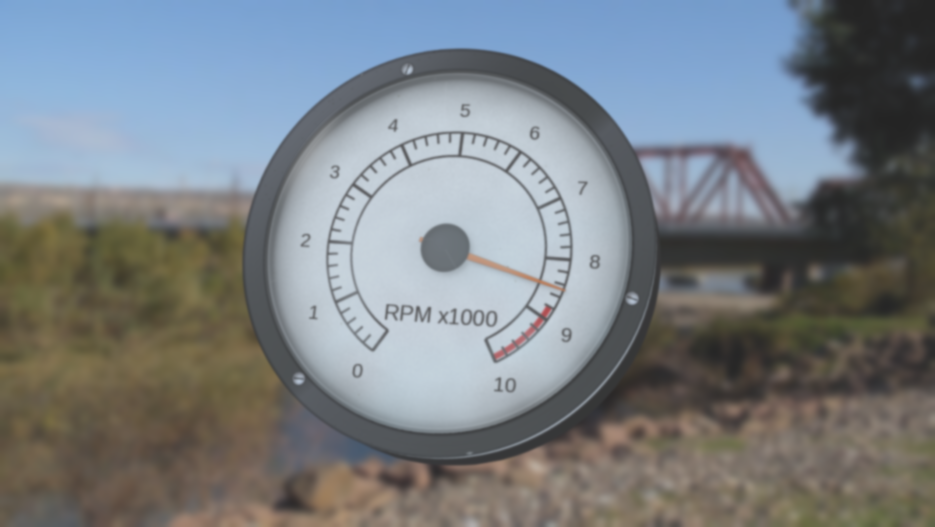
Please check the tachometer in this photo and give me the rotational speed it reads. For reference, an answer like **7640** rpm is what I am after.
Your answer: **8500** rpm
